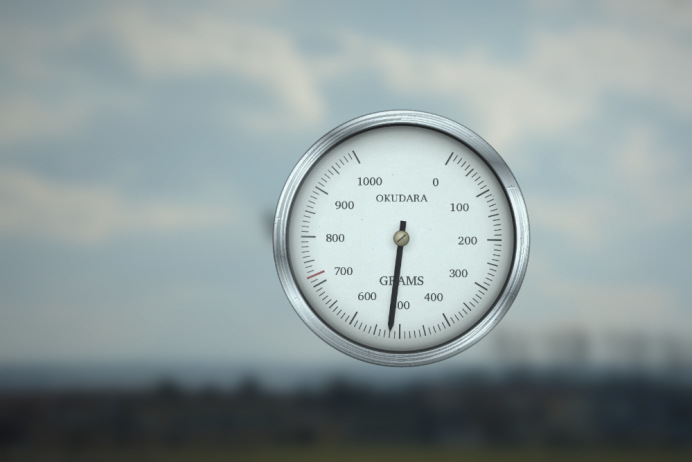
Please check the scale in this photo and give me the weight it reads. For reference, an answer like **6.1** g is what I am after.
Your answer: **520** g
